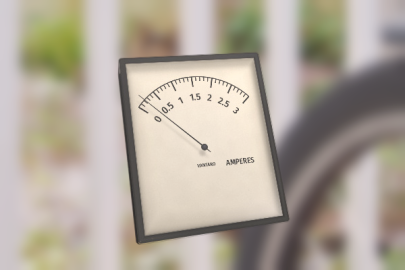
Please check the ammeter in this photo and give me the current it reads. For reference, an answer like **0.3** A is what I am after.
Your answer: **0.2** A
